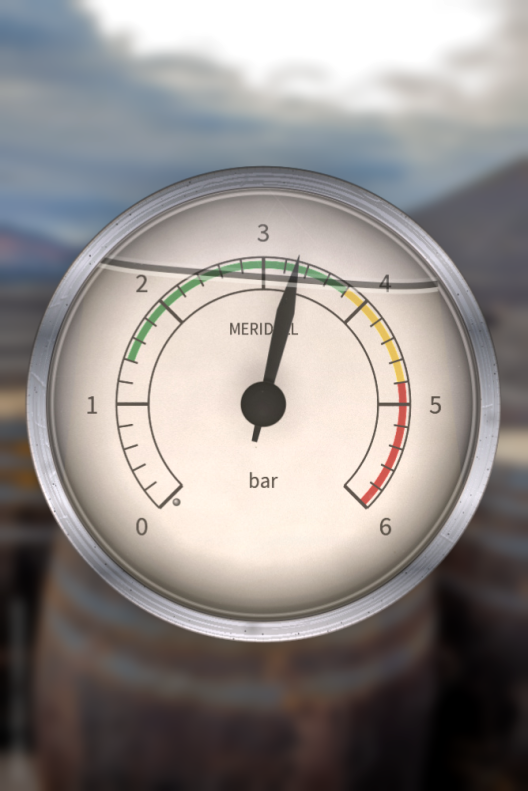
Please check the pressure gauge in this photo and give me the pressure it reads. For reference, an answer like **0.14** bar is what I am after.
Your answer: **3.3** bar
